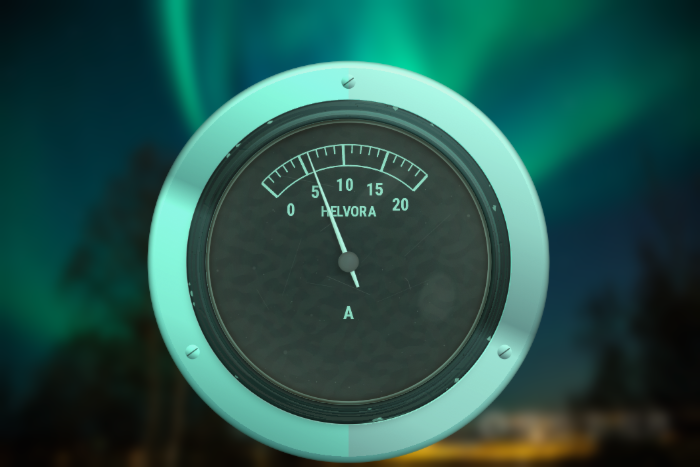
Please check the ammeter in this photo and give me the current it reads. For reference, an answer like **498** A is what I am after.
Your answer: **6** A
